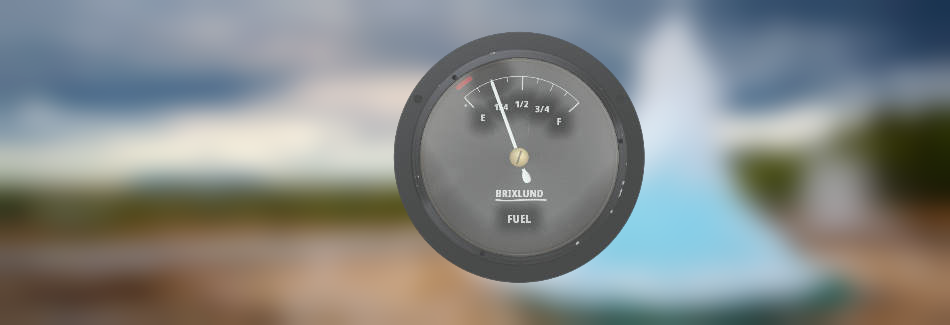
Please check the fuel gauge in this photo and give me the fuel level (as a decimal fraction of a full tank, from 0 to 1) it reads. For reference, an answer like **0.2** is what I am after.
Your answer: **0.25**
